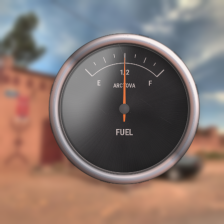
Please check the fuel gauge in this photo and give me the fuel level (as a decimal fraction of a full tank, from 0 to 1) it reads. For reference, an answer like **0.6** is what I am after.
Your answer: **0.5**
